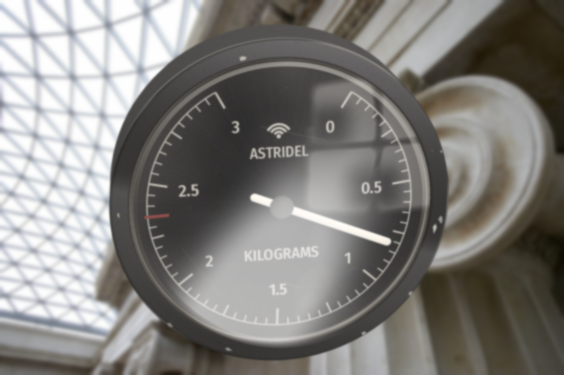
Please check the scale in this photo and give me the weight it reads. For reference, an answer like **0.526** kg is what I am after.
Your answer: **0.8** kg
